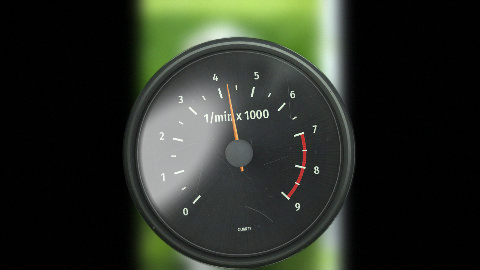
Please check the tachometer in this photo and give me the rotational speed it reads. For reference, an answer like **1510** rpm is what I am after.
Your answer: **4250** rpm
